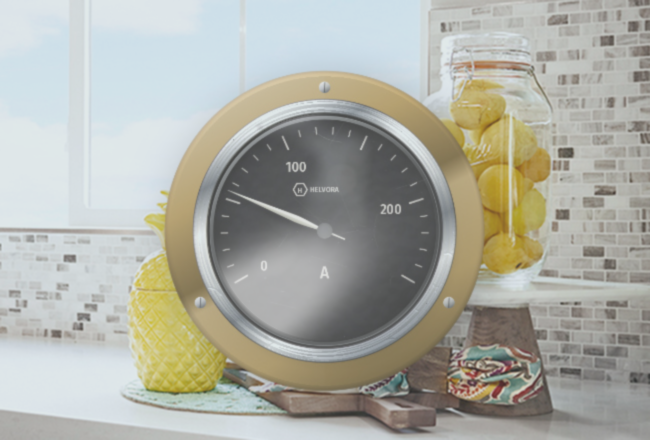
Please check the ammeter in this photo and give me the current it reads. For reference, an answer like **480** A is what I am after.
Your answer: **55** A
